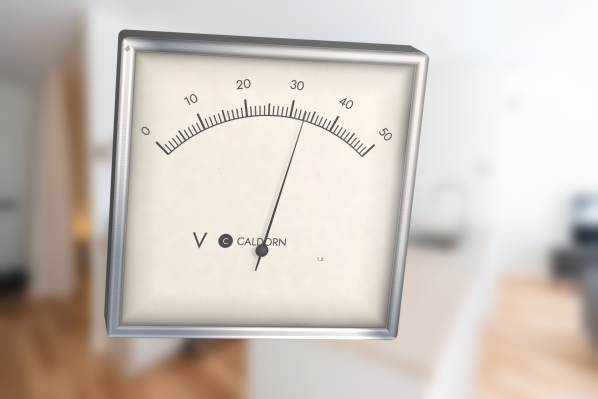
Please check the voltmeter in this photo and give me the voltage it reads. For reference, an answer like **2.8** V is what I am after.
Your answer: **33** V
